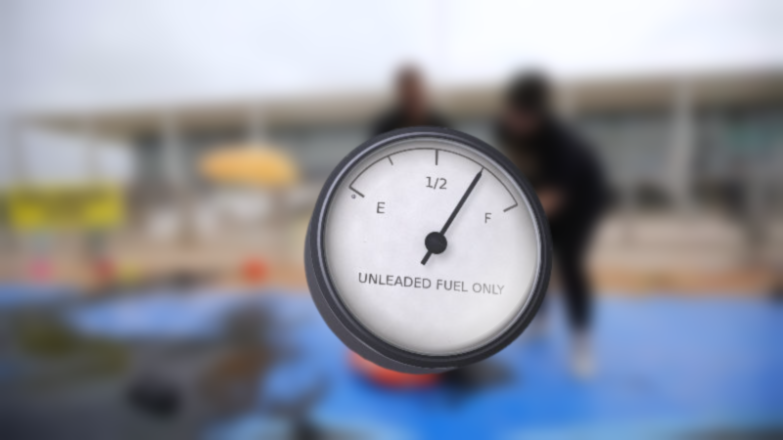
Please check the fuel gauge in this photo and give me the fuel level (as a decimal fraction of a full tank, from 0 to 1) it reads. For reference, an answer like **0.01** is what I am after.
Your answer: **0.75**
